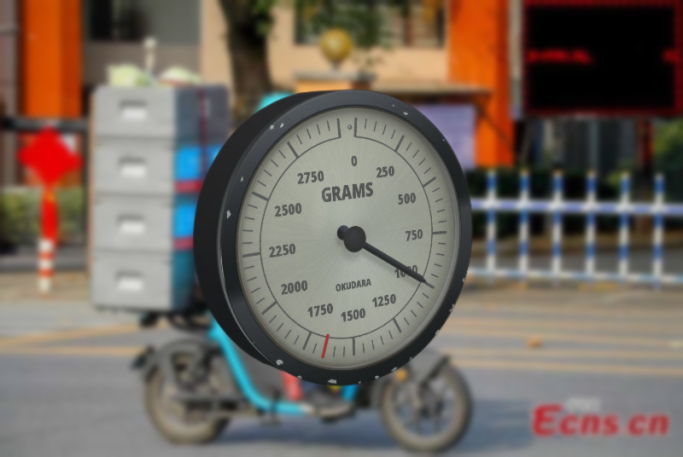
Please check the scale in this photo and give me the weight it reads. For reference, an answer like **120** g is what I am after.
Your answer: **1000** g
